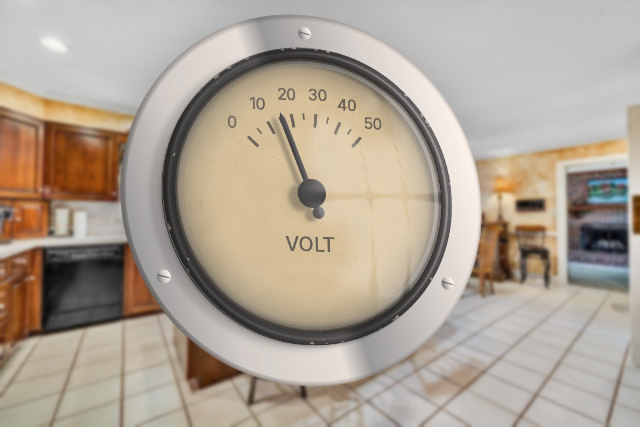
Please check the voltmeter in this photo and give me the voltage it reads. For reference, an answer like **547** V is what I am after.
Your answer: **15** V
